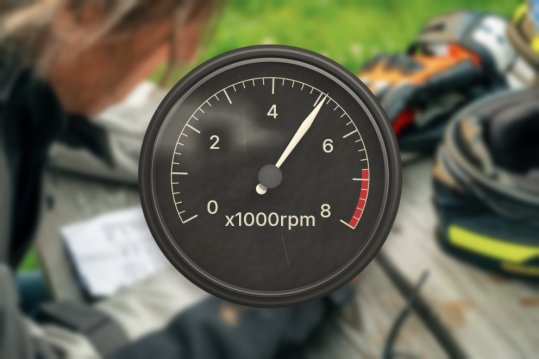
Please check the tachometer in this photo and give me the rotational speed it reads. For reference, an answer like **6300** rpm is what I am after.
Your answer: **5100** rpm
